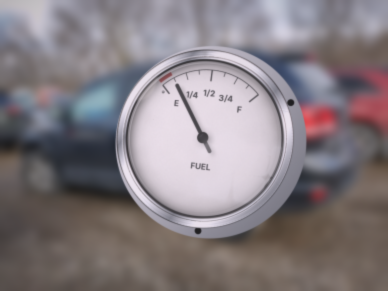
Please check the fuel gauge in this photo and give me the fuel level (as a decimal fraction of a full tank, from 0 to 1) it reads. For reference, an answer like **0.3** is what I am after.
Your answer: **0.125**
